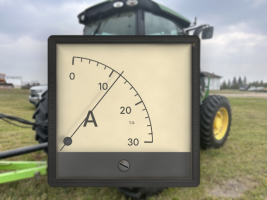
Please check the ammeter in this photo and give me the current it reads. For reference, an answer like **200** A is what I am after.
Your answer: **12** A
